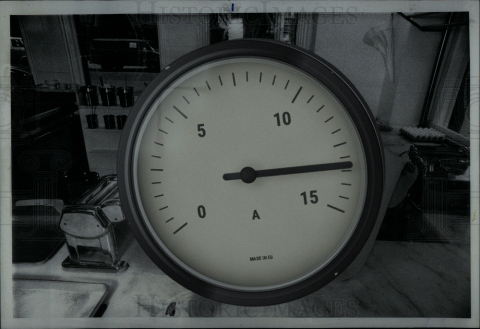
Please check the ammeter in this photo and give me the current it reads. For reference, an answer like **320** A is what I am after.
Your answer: **13.25** A
